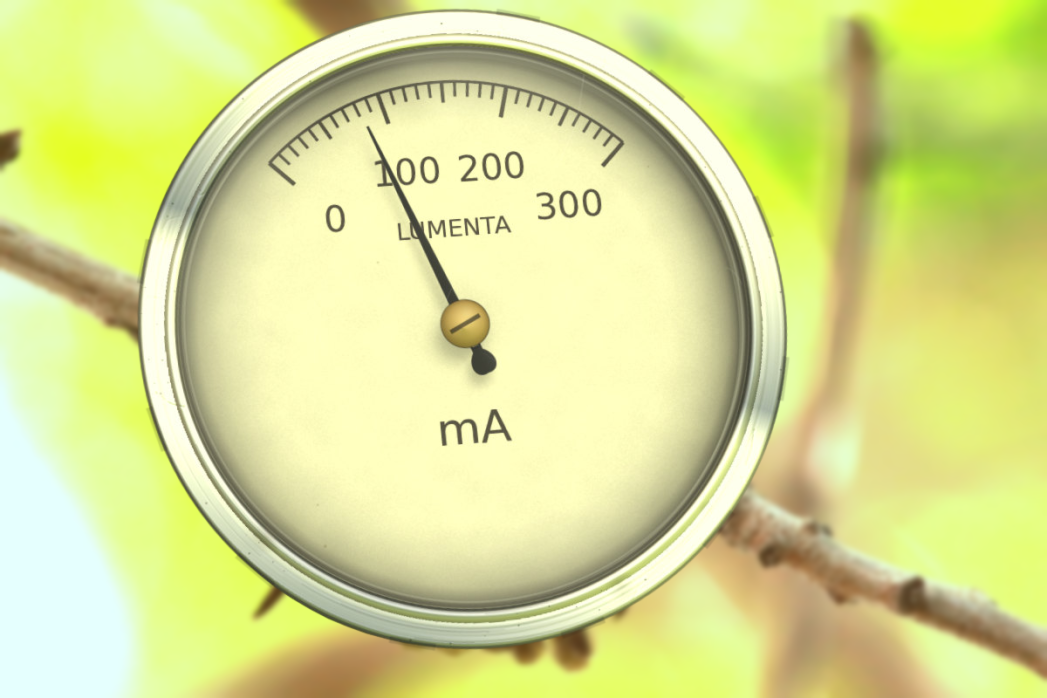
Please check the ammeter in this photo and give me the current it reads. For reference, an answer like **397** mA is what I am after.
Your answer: **80** mA
